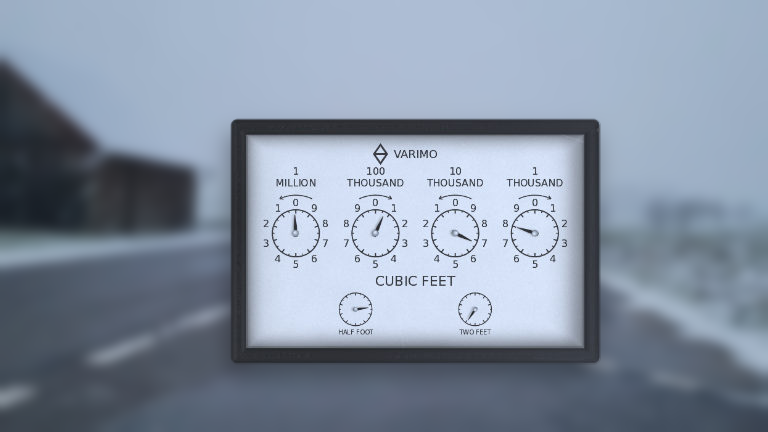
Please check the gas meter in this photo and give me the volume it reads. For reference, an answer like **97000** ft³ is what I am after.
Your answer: **6800** ft³
